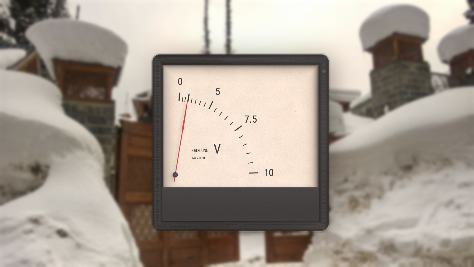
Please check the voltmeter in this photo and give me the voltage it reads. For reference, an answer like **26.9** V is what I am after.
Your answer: **2.5** V
